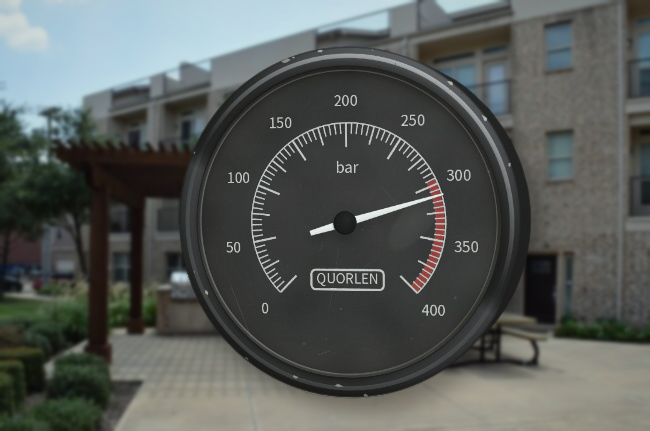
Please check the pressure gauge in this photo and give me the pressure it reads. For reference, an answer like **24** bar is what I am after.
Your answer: **310** bar
